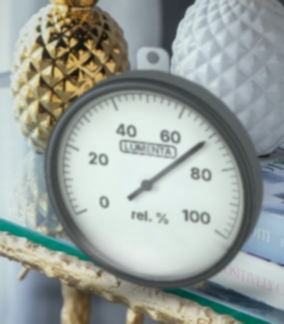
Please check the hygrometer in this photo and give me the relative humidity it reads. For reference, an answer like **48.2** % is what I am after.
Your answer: **70** %
